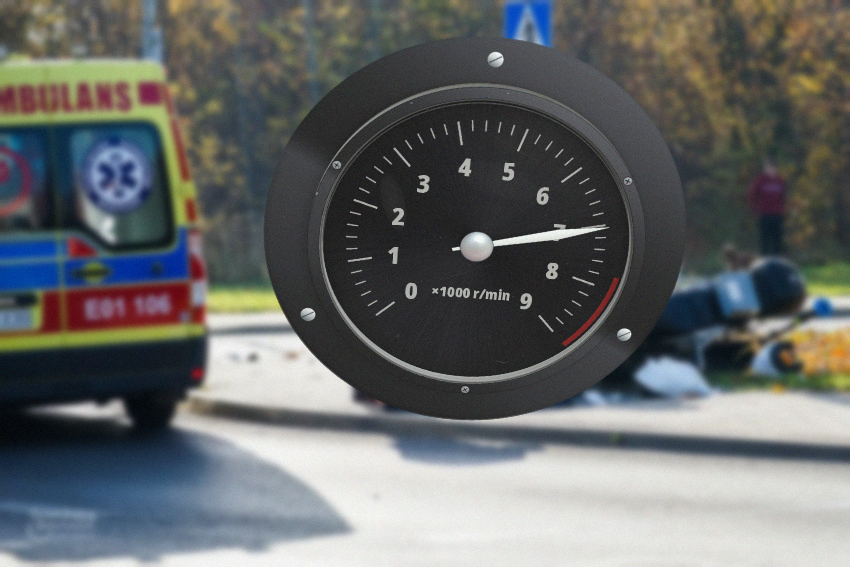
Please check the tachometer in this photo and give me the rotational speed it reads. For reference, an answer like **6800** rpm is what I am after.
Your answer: **7000** rpm
